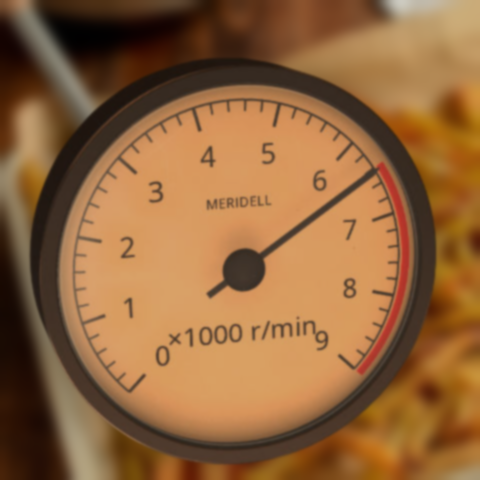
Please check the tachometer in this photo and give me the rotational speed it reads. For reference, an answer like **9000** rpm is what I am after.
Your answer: **6400** rpm
